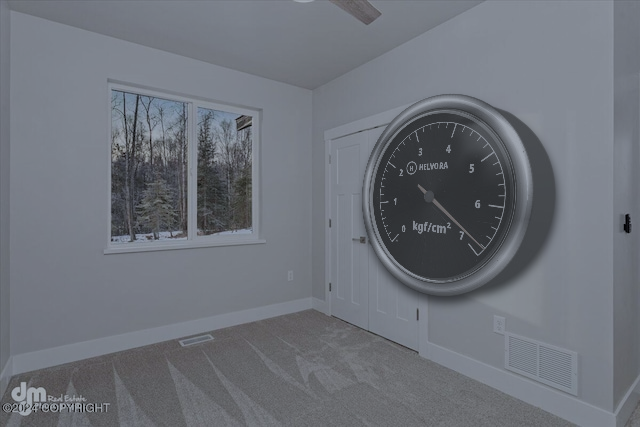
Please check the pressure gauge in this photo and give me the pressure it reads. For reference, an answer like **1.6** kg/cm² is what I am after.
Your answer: **6.8** kg/cm²
